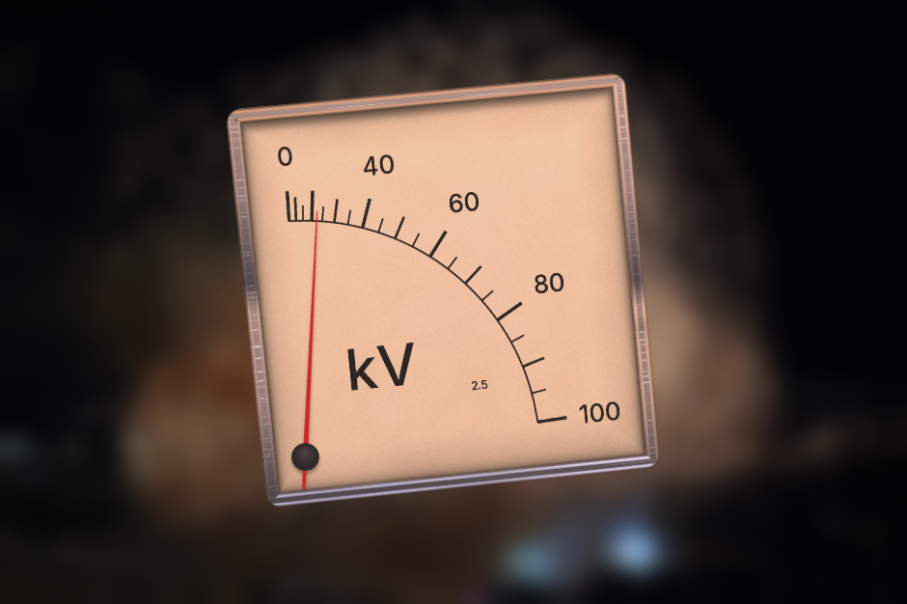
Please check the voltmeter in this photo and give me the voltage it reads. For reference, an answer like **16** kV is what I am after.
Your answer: **22.5** kV
